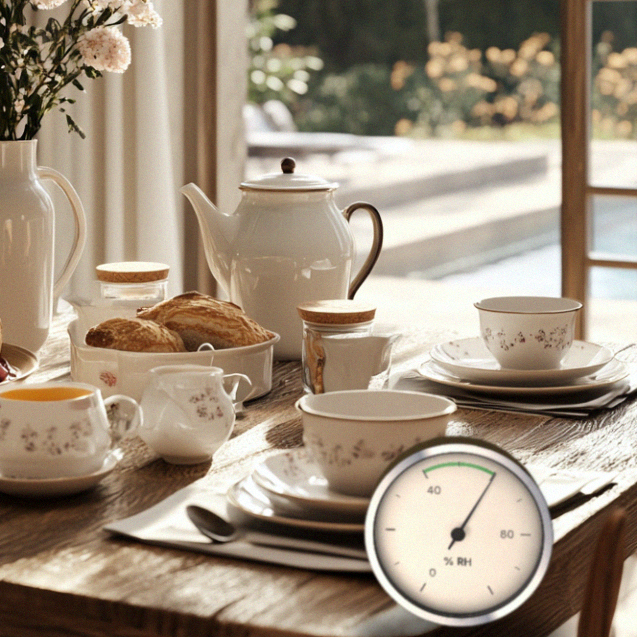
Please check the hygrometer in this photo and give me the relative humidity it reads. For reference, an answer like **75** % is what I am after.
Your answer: **60** %
